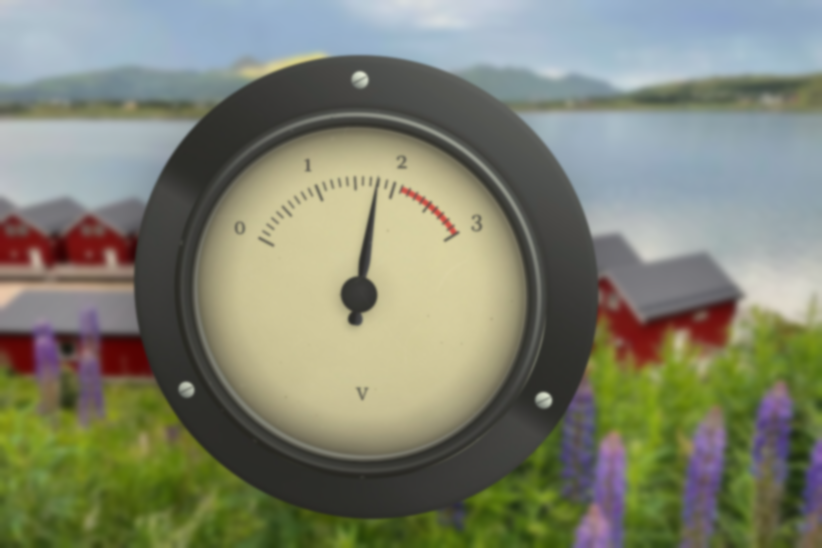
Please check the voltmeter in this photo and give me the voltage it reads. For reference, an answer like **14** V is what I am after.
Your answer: **1.8** V
